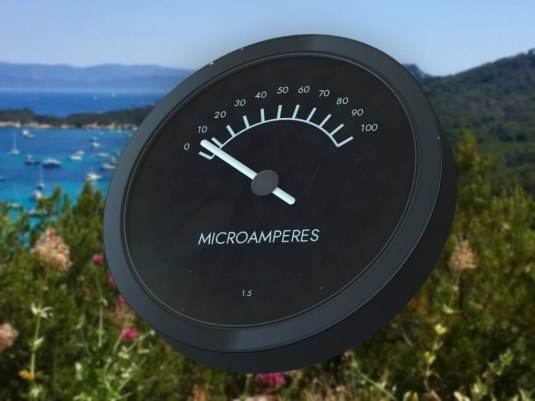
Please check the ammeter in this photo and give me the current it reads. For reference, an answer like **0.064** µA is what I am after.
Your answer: **5** µA
